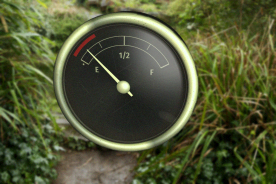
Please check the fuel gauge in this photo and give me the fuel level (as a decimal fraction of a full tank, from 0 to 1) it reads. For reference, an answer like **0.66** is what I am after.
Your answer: **0.125**
